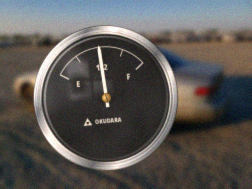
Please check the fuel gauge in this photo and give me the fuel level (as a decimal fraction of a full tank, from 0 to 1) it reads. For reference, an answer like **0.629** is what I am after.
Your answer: **0.5**
